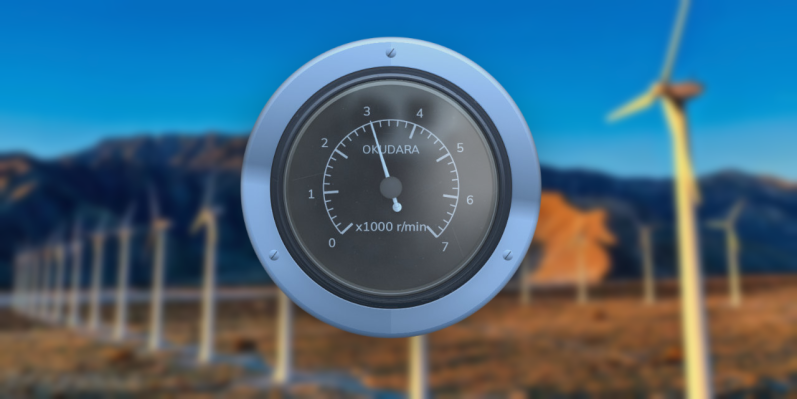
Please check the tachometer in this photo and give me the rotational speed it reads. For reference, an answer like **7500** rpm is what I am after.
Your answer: **3000** rpm
